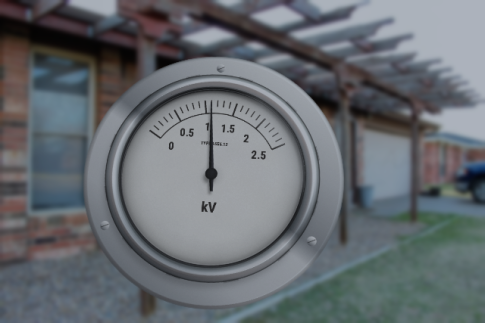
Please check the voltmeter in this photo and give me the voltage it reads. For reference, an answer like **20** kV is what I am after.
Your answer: **1.1** kV
